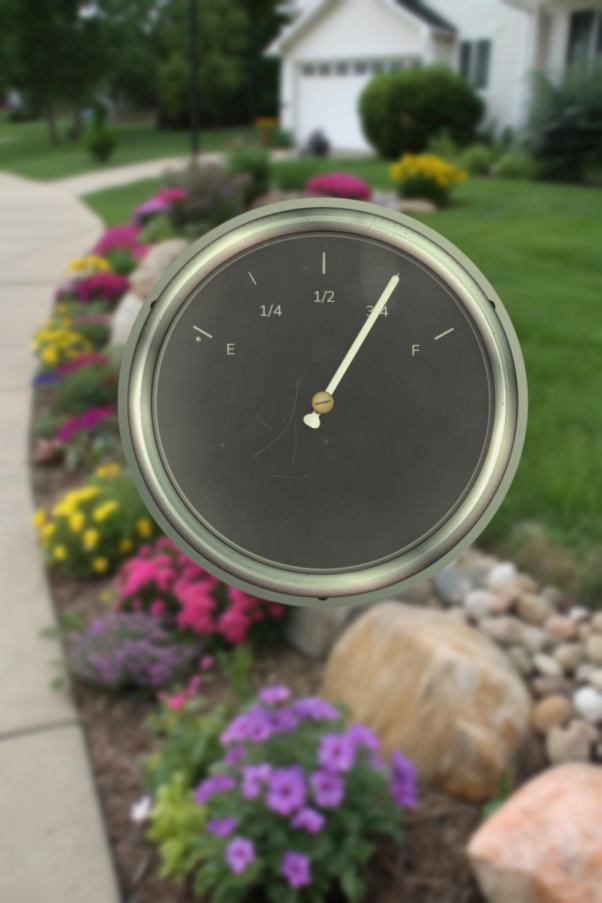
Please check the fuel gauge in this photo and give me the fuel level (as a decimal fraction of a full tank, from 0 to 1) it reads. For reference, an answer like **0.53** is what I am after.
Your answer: **0.75**
